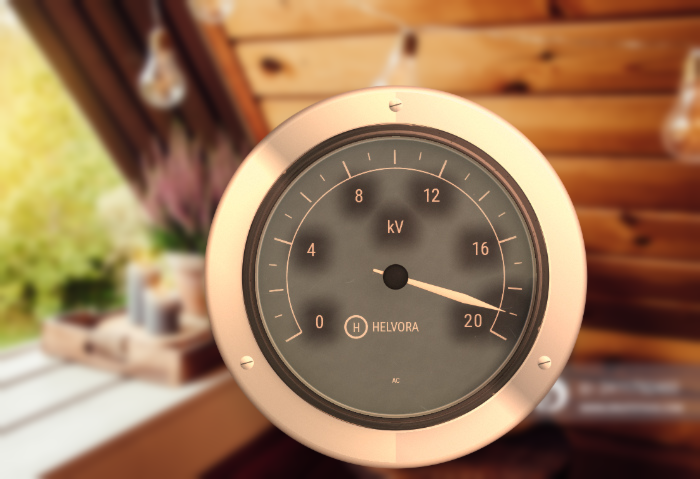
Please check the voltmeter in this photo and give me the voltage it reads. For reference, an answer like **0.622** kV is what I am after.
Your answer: **19** kV
